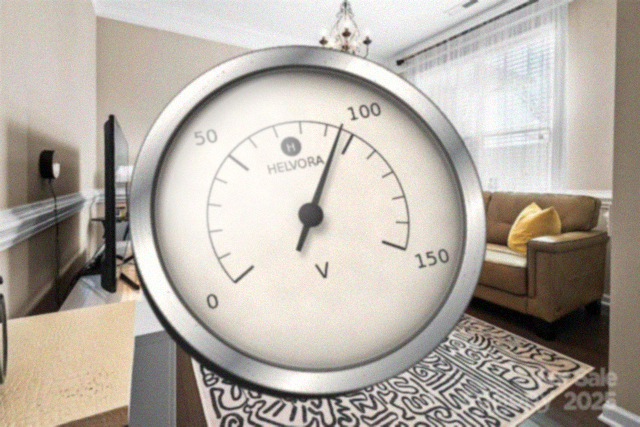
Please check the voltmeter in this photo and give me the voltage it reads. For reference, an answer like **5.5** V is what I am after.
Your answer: **95** V
